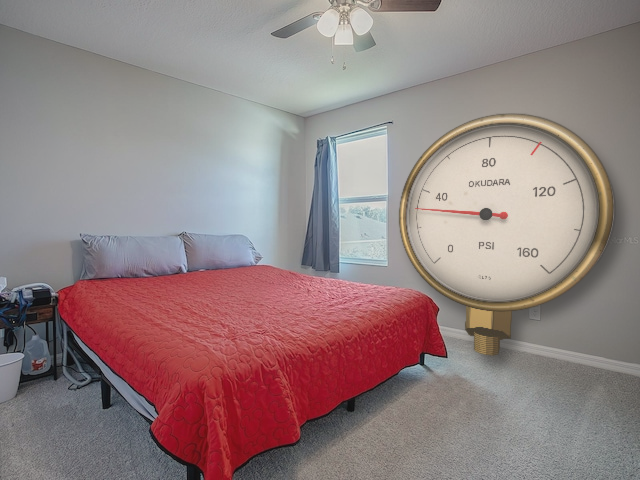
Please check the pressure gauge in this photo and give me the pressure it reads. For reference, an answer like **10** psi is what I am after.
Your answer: **30** psi
